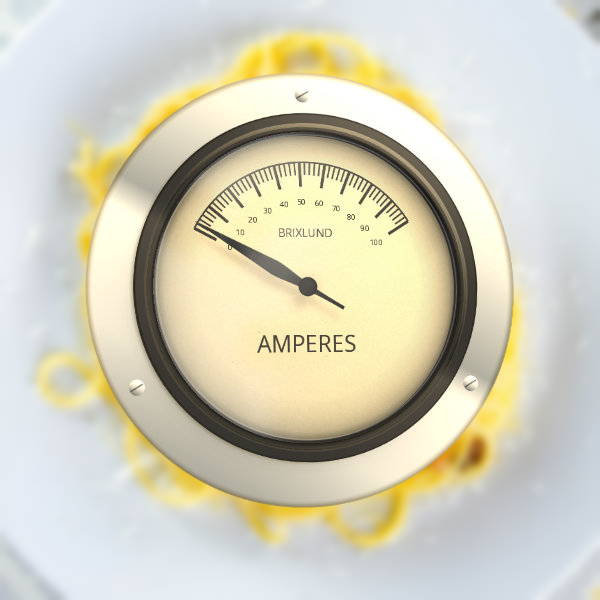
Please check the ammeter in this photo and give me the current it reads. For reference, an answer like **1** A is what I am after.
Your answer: **2** A
